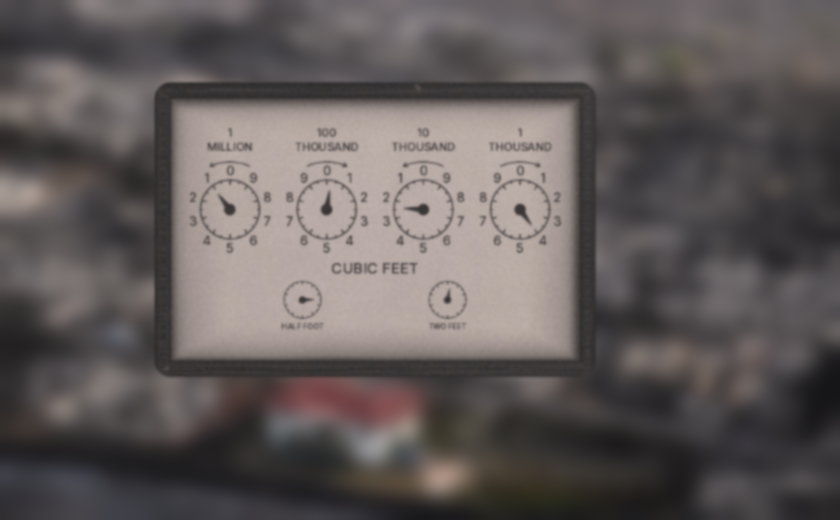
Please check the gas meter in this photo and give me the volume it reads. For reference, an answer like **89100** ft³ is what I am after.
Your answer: **102400** ft³
